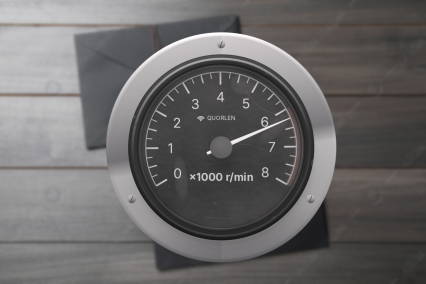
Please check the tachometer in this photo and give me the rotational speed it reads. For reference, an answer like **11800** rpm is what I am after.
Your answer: **6250** rpm
